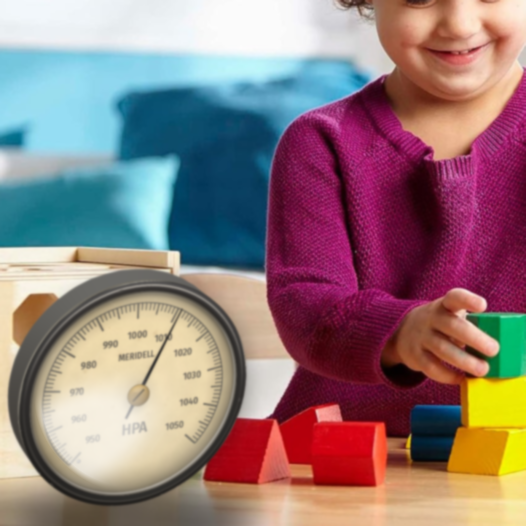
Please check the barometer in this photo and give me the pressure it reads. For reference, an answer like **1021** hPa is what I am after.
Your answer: **1010** hPa
